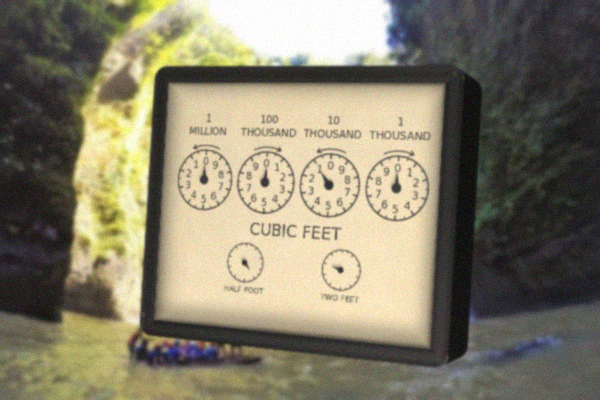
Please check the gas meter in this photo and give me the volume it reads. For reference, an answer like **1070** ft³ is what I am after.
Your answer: **1000** ft³
